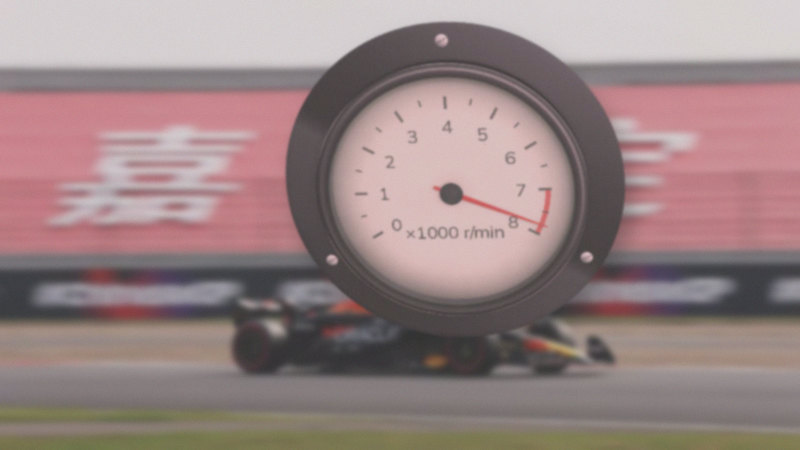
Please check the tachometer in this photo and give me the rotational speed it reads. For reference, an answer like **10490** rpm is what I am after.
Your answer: **7750** rpm
